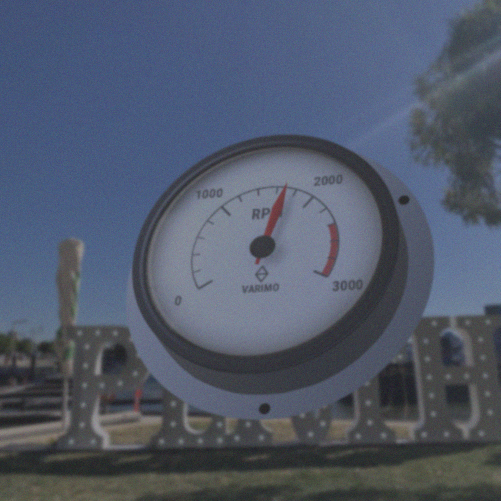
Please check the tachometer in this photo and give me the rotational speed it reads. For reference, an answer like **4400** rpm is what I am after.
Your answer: **1700** rpm
